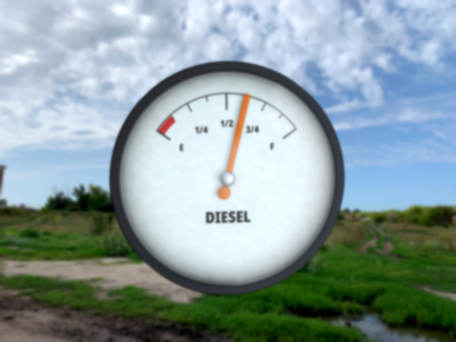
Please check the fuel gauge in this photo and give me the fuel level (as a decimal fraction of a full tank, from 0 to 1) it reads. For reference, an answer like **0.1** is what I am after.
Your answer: **0.625**
